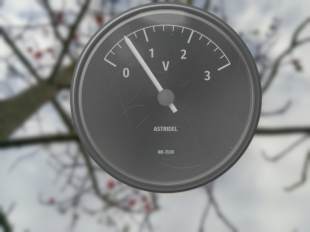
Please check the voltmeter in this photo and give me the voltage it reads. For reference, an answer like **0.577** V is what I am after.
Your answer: **0.6** V
